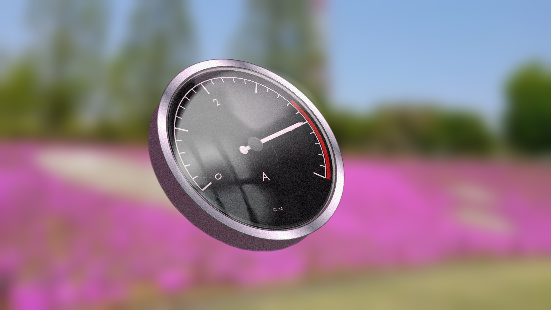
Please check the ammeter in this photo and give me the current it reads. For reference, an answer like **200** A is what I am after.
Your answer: **4** A
